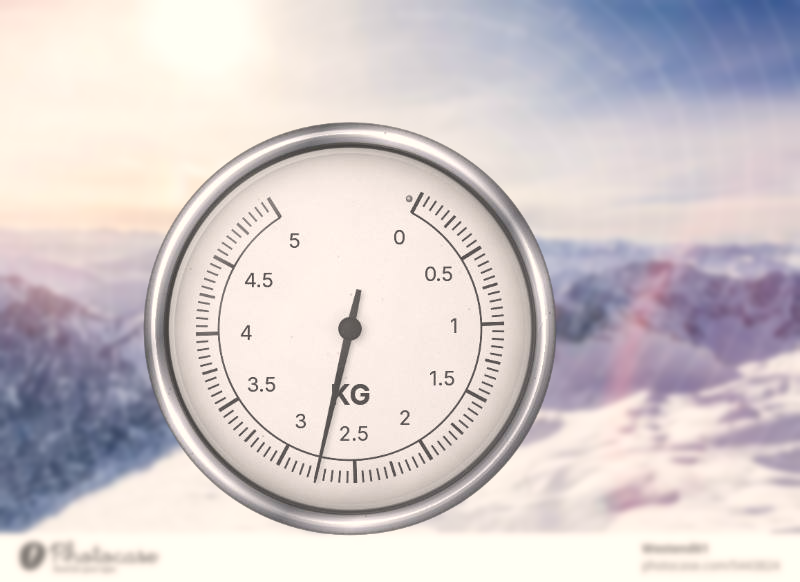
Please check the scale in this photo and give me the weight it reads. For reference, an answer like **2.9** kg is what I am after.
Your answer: **2.75** kg
